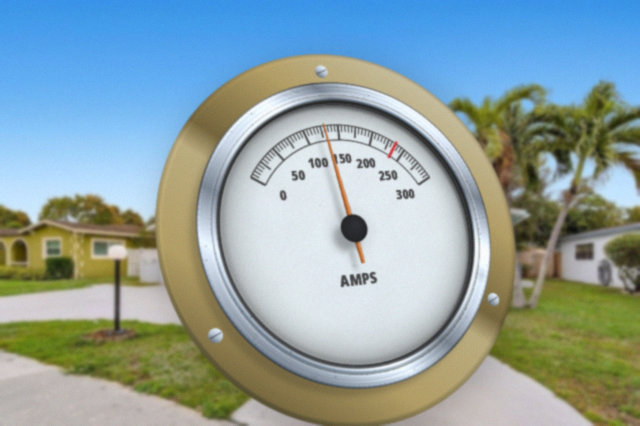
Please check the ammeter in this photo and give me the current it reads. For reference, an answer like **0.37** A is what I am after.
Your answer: **125** A
